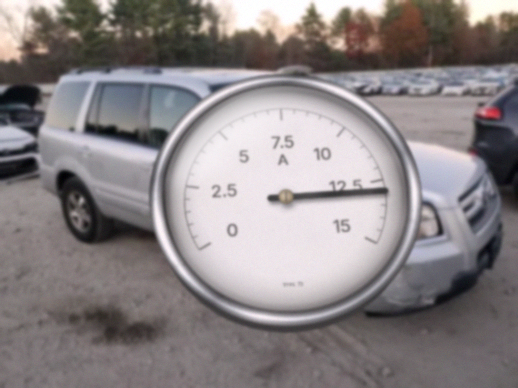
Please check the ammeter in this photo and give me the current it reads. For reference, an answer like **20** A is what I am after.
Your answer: **13** A
